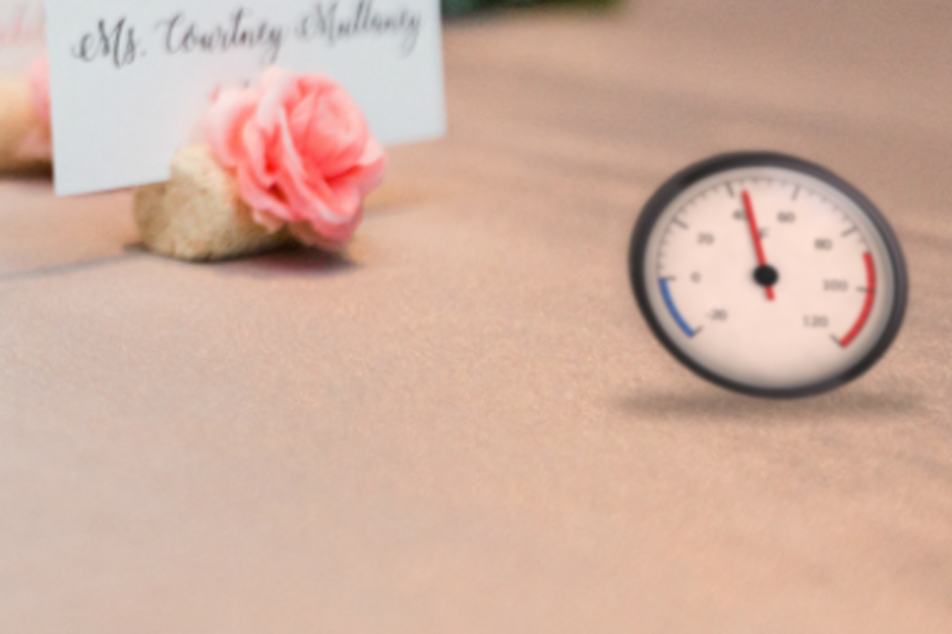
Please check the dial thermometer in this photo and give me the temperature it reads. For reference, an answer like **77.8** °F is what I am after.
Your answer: **44** °F
